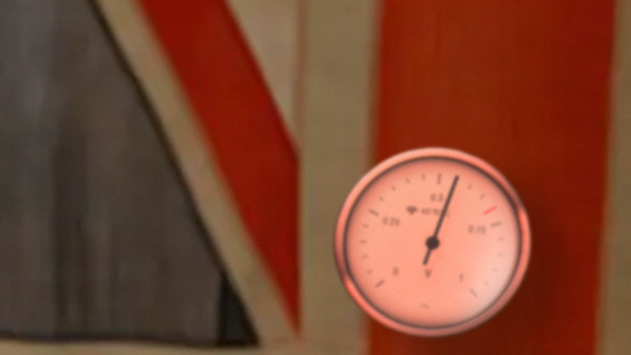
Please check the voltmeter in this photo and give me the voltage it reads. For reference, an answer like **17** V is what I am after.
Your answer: **0.55** V
